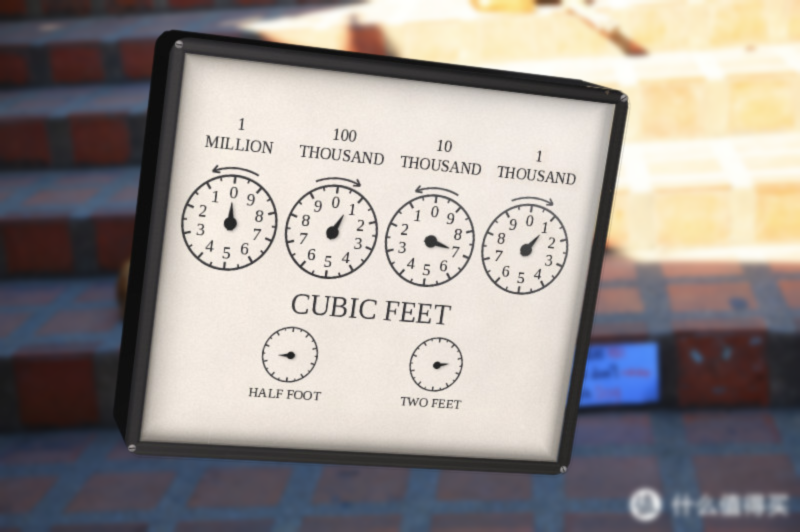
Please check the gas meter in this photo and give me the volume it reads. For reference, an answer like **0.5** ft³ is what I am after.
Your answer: **7100** ft³
